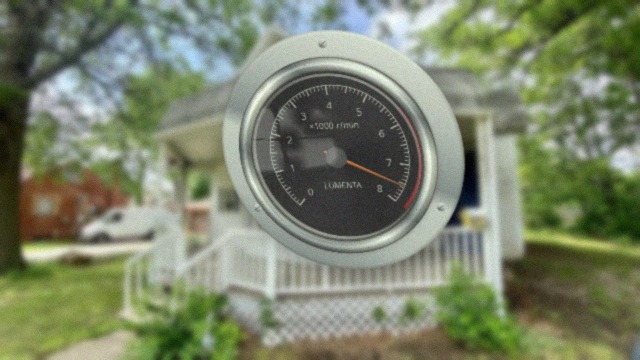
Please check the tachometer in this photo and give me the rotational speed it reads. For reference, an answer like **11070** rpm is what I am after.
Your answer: **7500** rpm
